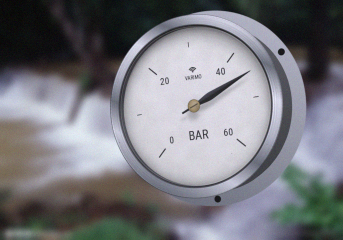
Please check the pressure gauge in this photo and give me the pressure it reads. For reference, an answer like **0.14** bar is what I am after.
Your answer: **45** bar
